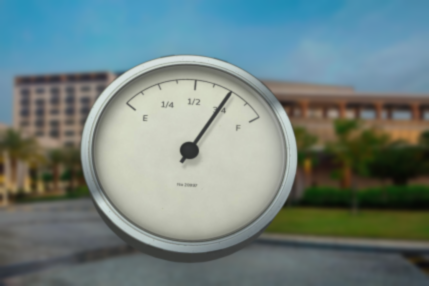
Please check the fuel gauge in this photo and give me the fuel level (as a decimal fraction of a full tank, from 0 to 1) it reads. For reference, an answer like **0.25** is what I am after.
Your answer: **0.75**
